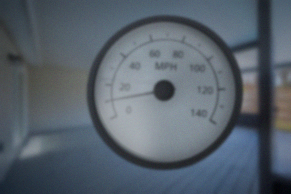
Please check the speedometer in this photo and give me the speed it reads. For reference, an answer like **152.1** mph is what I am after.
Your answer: **10** mph
